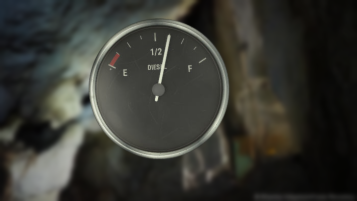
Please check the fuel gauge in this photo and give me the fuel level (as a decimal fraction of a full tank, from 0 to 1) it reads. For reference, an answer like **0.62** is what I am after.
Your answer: **0.625**
